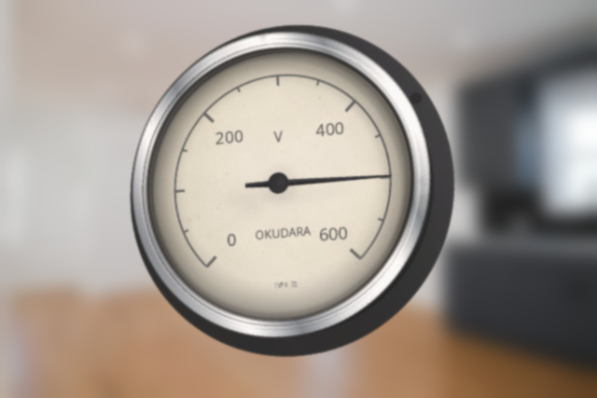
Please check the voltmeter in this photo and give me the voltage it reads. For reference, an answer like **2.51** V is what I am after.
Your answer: **500** V
